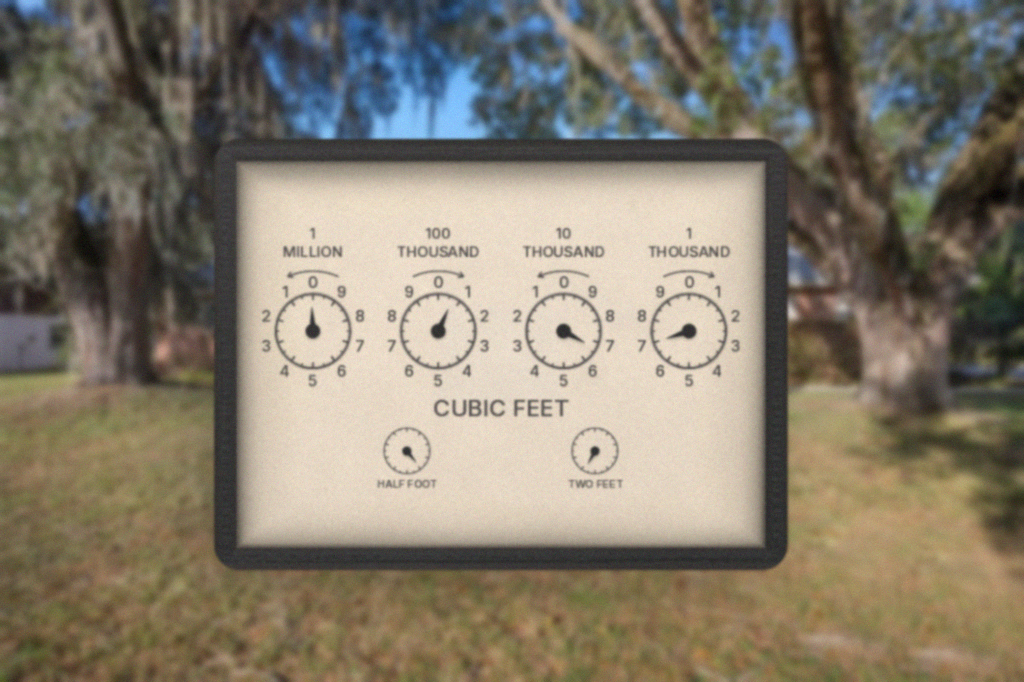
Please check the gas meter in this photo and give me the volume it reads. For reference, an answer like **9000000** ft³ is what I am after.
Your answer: **6700** ft³
